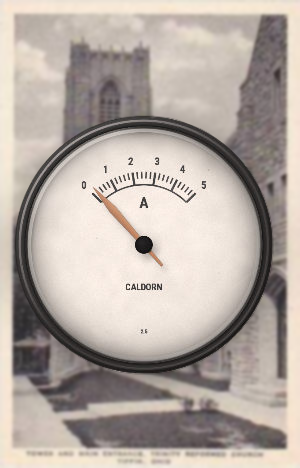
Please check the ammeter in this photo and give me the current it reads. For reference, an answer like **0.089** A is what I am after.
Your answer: **0.2** A
